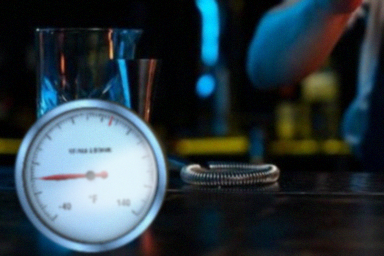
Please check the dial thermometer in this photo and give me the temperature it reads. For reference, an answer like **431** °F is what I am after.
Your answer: **-10** °F
